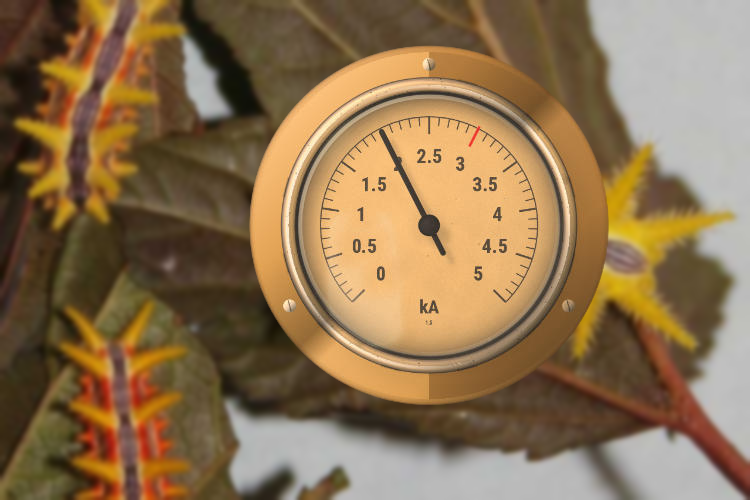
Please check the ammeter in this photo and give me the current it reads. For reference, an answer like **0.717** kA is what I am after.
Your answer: **2** kA
